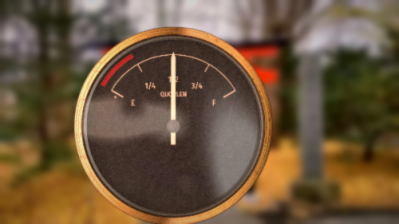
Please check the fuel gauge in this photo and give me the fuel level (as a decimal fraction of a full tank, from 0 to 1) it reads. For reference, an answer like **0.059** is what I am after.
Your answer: **0.5**
